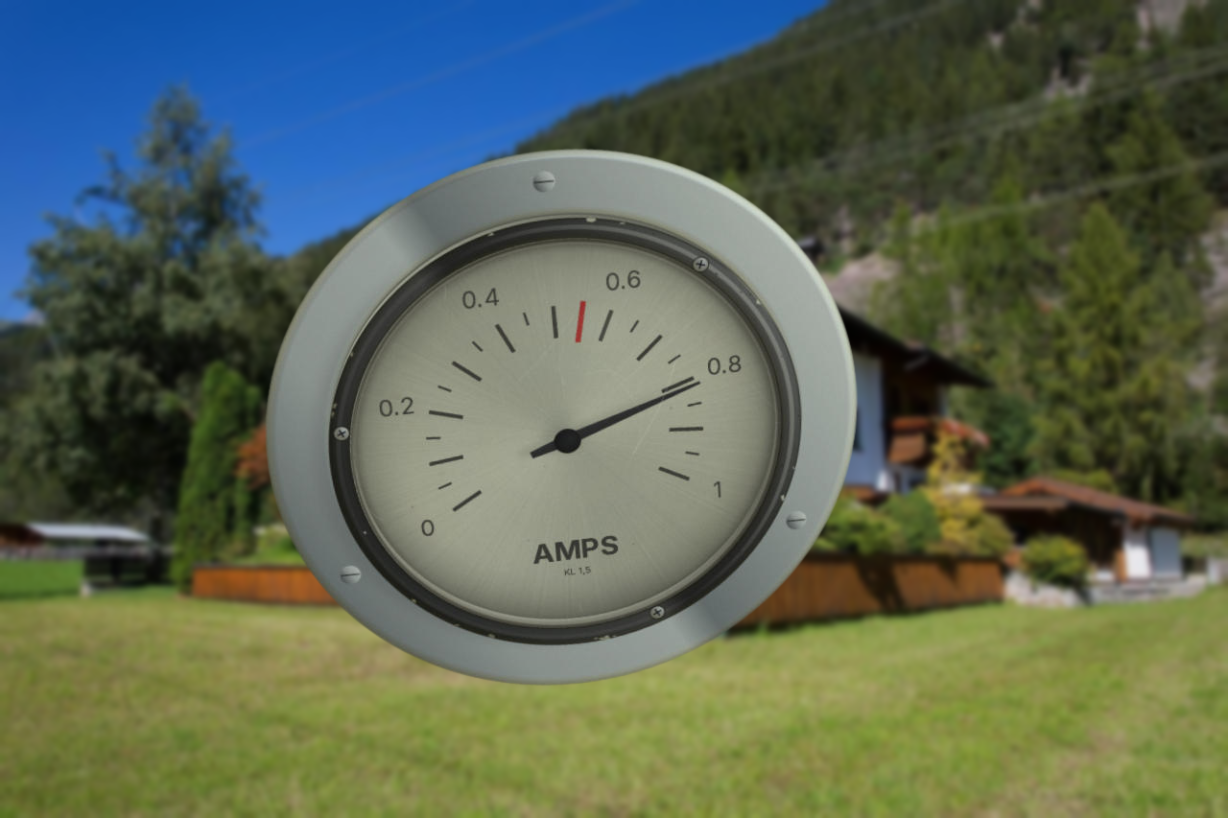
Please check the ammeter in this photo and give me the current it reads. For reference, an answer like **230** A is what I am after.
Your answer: **0.8** A
